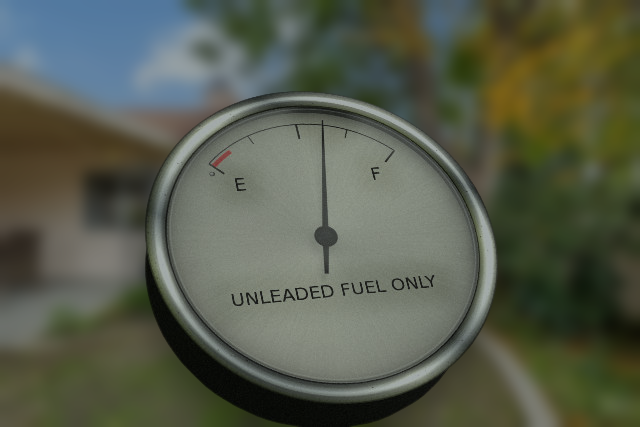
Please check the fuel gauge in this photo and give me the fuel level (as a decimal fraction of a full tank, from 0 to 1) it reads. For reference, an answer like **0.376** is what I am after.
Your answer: **0.625**
